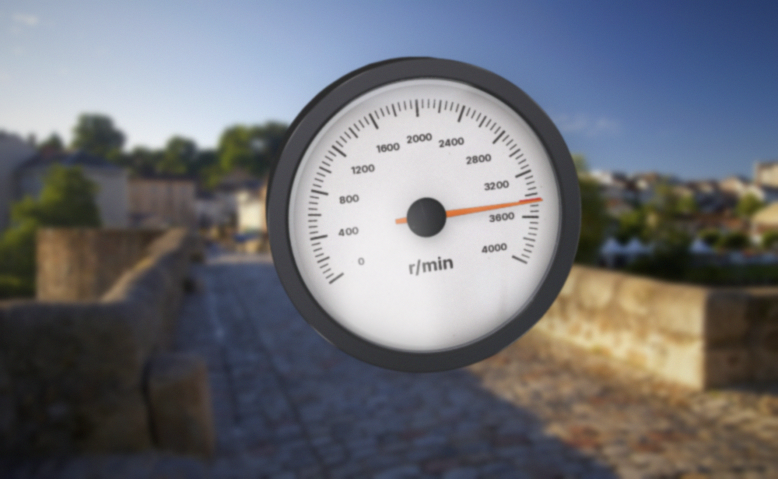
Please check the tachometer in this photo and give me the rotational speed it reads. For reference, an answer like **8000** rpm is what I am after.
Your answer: **3450** rpm
